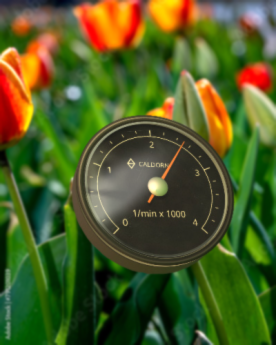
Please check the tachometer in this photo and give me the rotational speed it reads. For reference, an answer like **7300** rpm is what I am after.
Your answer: **2500** rpm
